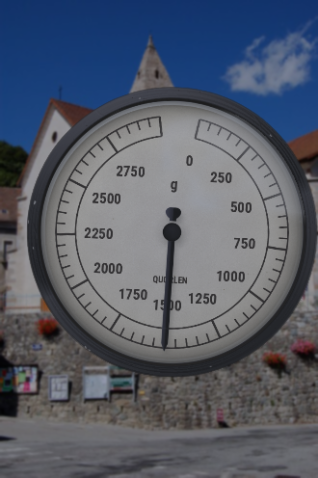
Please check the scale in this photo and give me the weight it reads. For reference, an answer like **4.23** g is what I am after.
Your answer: **1500** g
